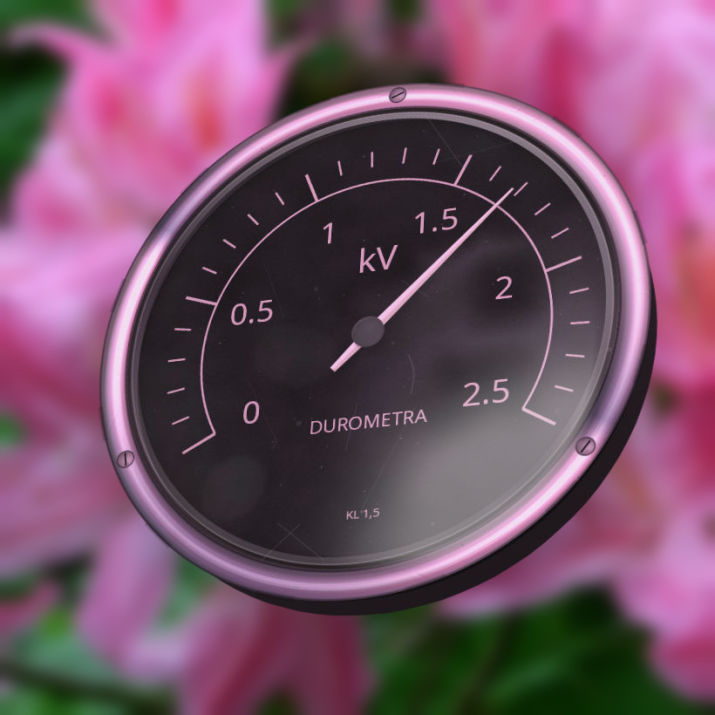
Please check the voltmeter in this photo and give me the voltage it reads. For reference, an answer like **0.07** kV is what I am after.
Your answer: **1.7** kV
